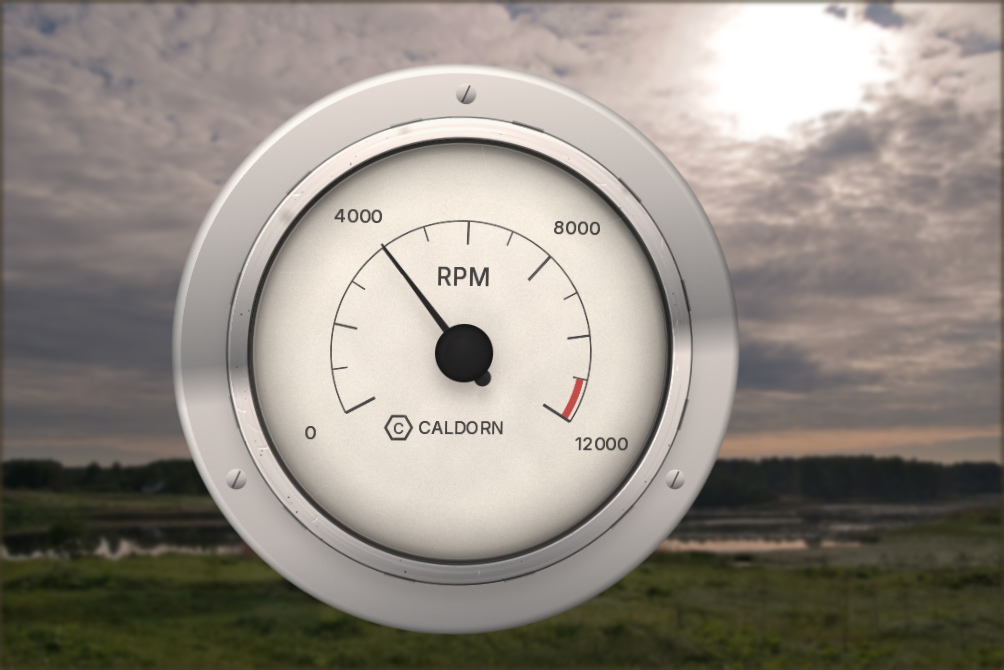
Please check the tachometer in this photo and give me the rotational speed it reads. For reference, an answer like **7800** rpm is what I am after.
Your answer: **4000** rpm
